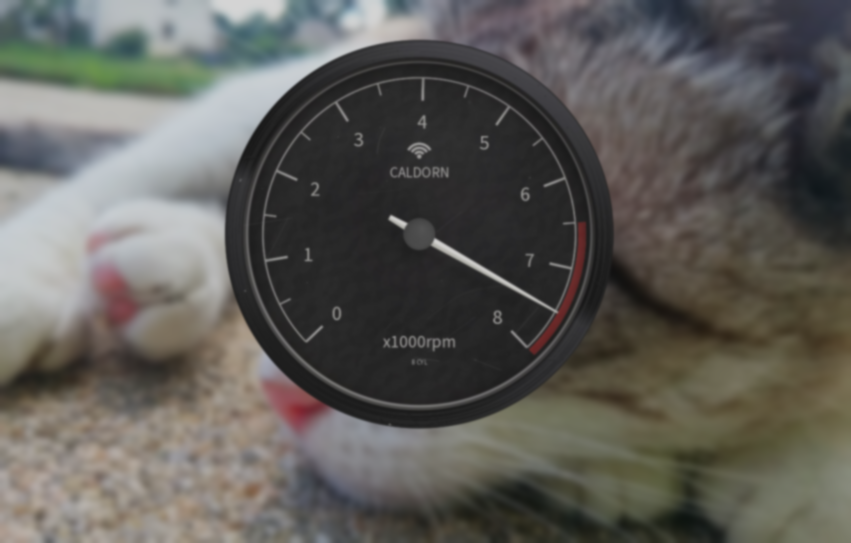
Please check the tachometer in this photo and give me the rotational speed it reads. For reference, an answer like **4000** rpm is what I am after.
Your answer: **7500** rpm
